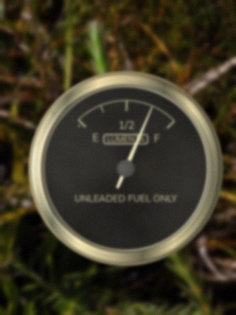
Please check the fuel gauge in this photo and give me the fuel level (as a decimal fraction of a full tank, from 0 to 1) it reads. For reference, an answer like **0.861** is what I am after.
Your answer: **0.75**
